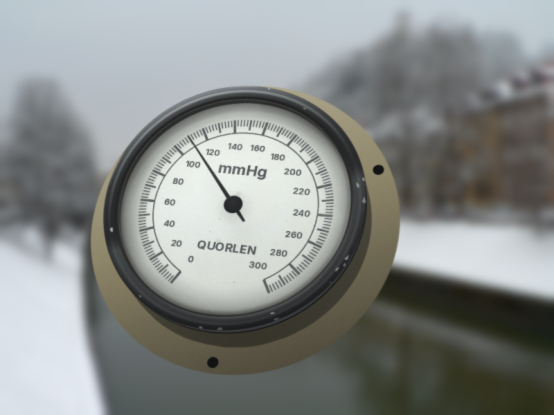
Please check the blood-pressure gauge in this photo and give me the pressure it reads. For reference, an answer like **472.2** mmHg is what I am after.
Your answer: **110** mmHg
